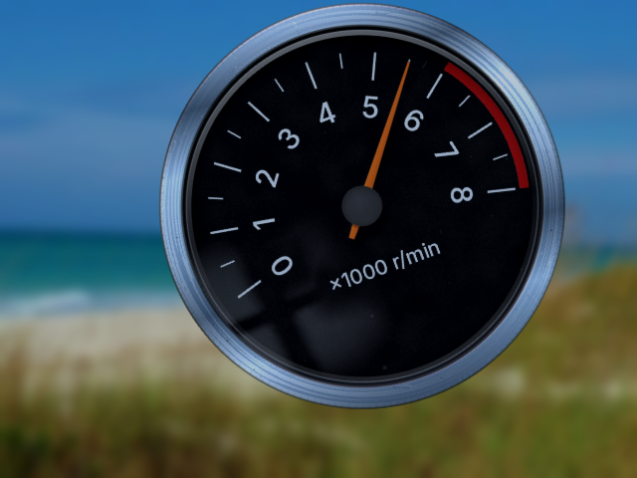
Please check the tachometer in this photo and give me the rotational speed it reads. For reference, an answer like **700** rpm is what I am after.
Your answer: **5500** rpm
